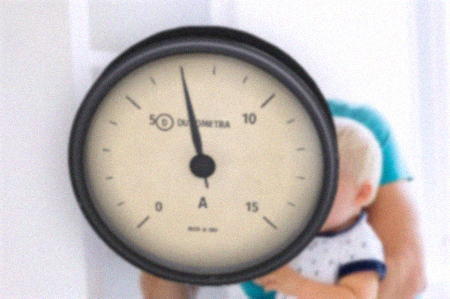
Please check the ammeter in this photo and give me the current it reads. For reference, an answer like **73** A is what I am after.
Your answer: **7** A
